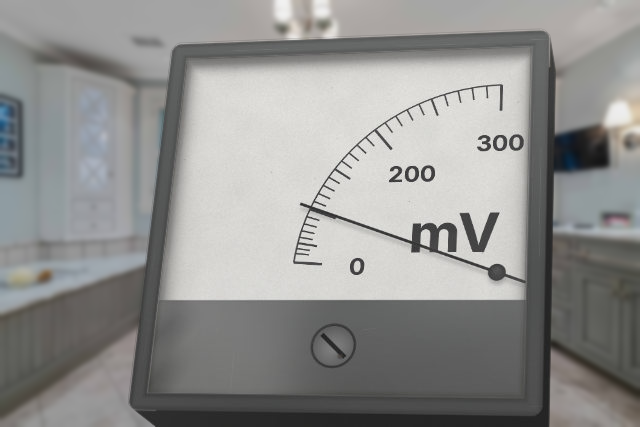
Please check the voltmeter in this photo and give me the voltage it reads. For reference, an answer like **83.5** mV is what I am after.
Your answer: **100** mV
